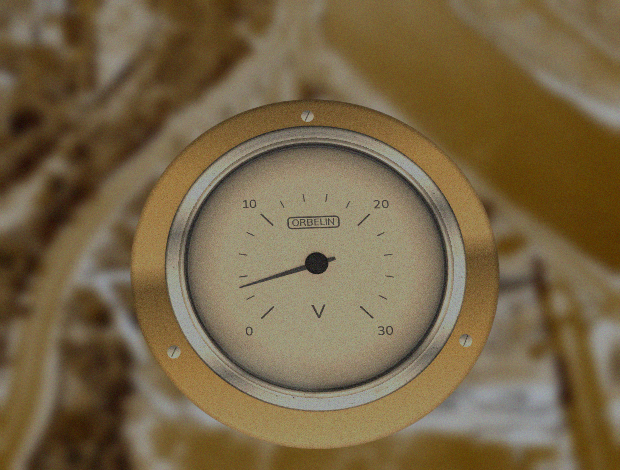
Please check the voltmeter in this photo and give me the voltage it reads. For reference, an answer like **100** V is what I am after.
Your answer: **3** V
